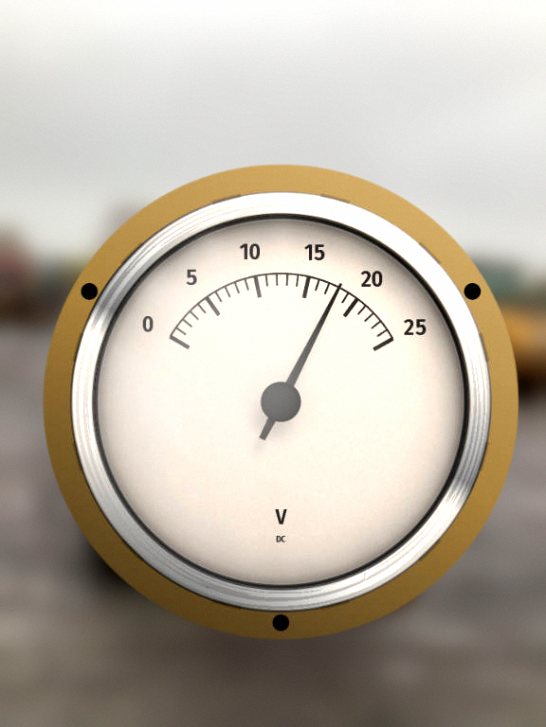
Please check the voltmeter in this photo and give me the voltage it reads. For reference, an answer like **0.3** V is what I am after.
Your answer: **18** V
